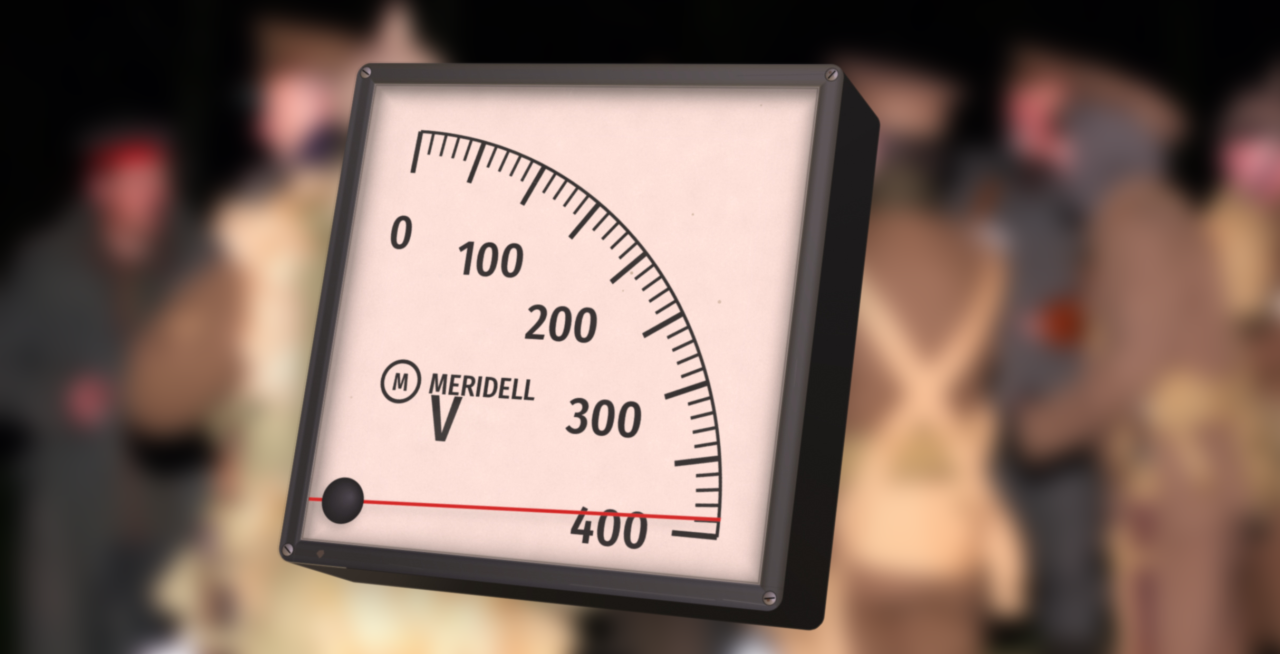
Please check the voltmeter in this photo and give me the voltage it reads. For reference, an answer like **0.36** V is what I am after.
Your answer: **390** V
